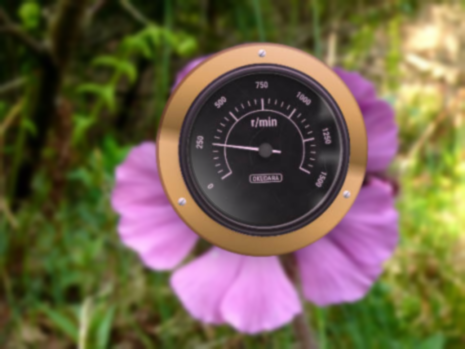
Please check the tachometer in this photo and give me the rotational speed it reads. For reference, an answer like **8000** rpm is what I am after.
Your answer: **250** rpm
